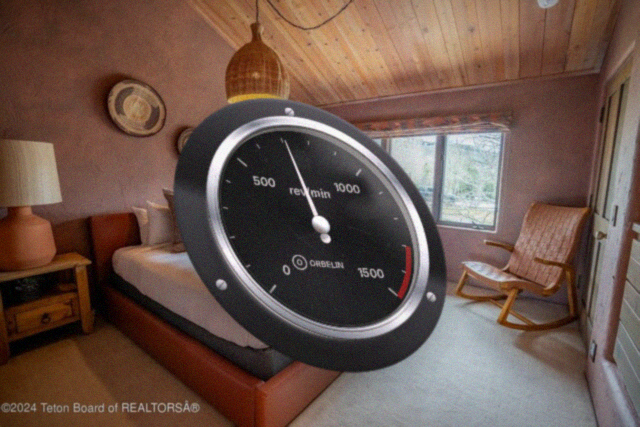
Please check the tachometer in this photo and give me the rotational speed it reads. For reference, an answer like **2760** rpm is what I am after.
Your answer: **700** rpm
